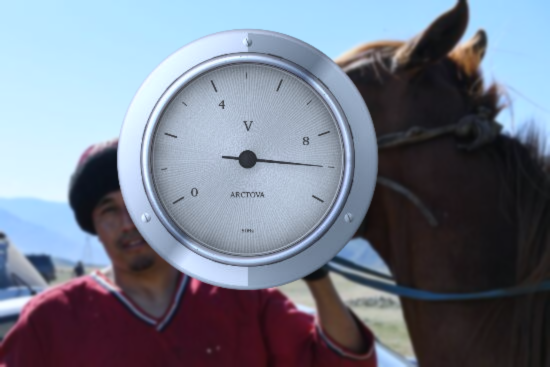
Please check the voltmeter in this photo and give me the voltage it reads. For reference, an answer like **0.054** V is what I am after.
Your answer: **9** V
